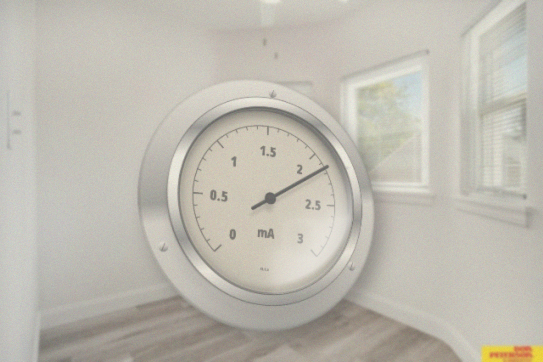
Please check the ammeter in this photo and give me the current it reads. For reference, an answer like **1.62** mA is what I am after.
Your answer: **2.15** mA
